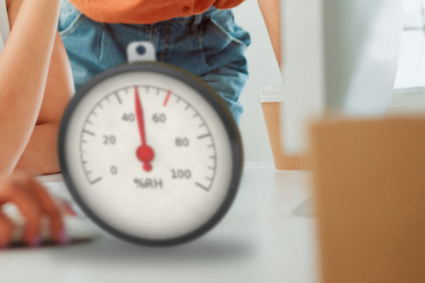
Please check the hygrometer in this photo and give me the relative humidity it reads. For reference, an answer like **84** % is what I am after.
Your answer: **48** %
